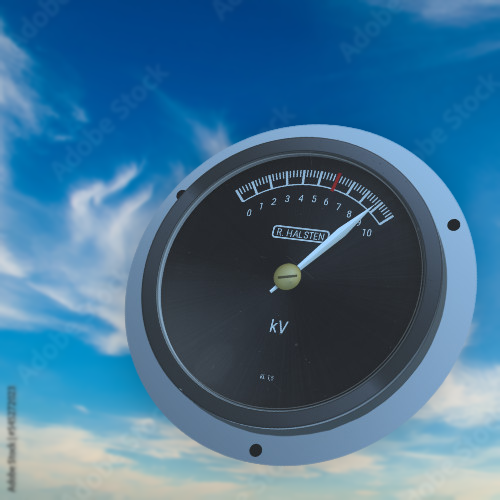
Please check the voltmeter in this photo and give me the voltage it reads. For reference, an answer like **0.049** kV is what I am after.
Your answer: **9** kV
